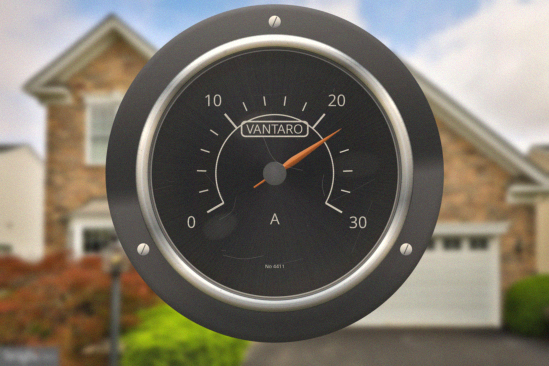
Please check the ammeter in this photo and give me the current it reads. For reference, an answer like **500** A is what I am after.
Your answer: **22** A
